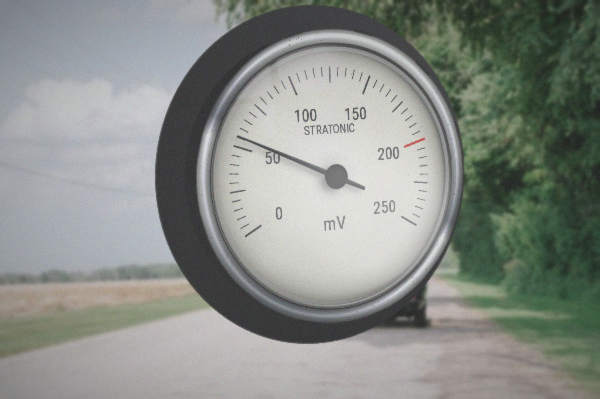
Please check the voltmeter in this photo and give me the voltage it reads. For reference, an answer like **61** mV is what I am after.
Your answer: **55** mV
